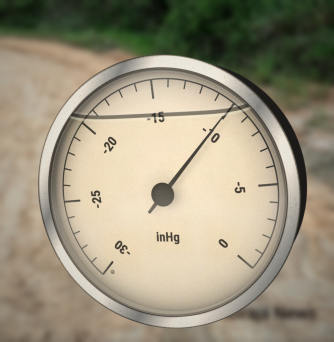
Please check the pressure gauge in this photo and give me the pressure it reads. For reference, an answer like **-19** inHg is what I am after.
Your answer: **-10** inHg
